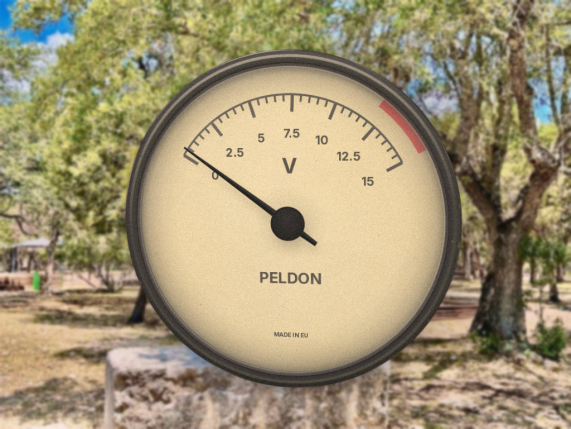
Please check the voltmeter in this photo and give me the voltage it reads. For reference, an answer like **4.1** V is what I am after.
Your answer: **0.5** V
